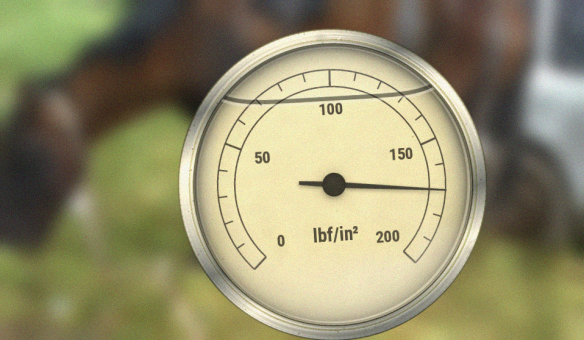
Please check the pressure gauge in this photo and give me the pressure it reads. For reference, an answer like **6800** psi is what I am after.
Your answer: **170** psi
